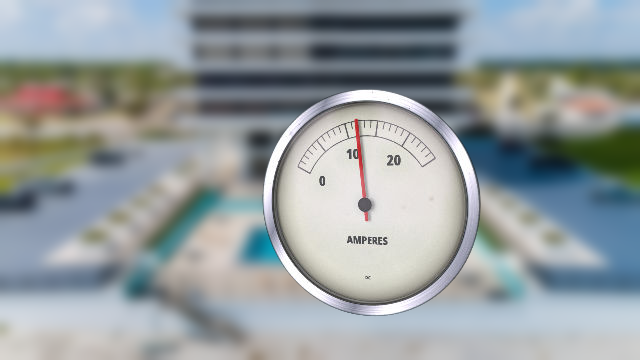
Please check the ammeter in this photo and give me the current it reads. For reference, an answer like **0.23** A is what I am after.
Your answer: **12** A
